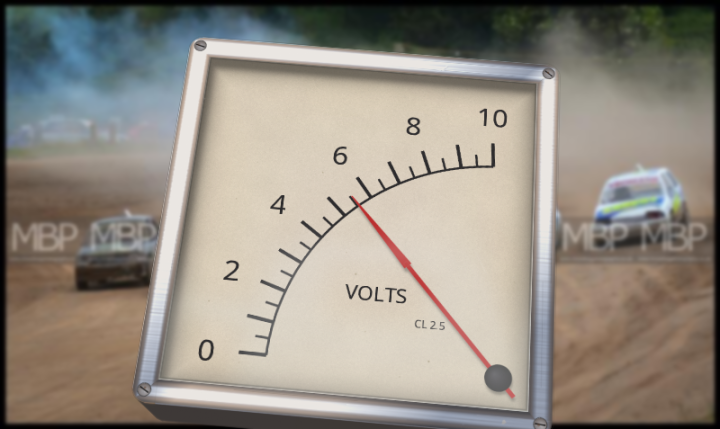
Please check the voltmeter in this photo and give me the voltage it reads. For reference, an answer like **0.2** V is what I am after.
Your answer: **5.5** V
